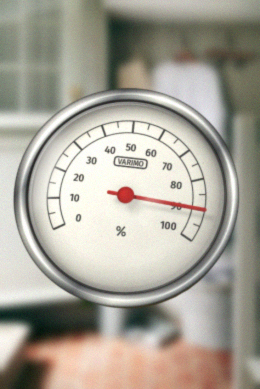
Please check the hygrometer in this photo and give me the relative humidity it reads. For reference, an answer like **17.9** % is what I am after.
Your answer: **90** %
